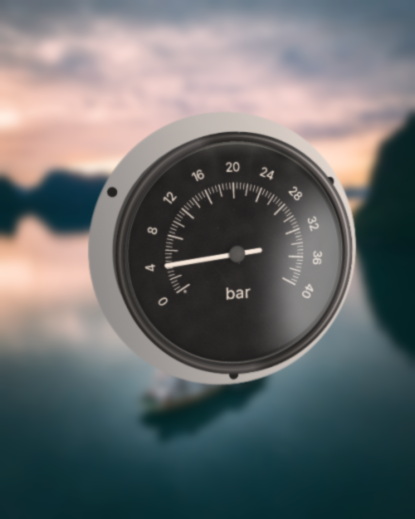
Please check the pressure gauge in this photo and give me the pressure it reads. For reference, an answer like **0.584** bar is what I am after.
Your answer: **4** bar
